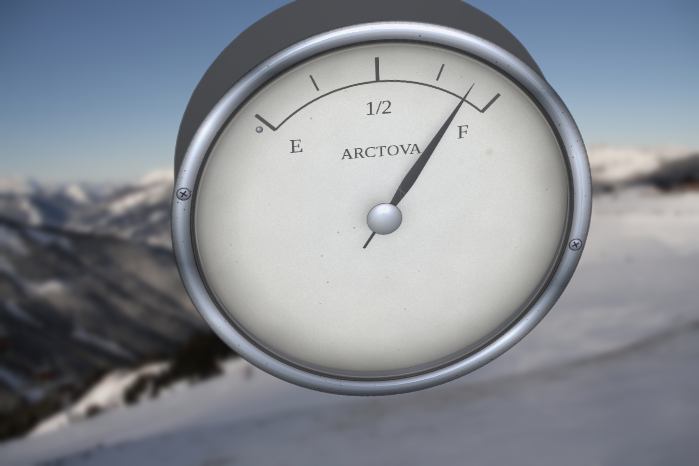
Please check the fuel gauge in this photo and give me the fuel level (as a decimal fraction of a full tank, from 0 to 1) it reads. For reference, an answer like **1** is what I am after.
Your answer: **0.875**
